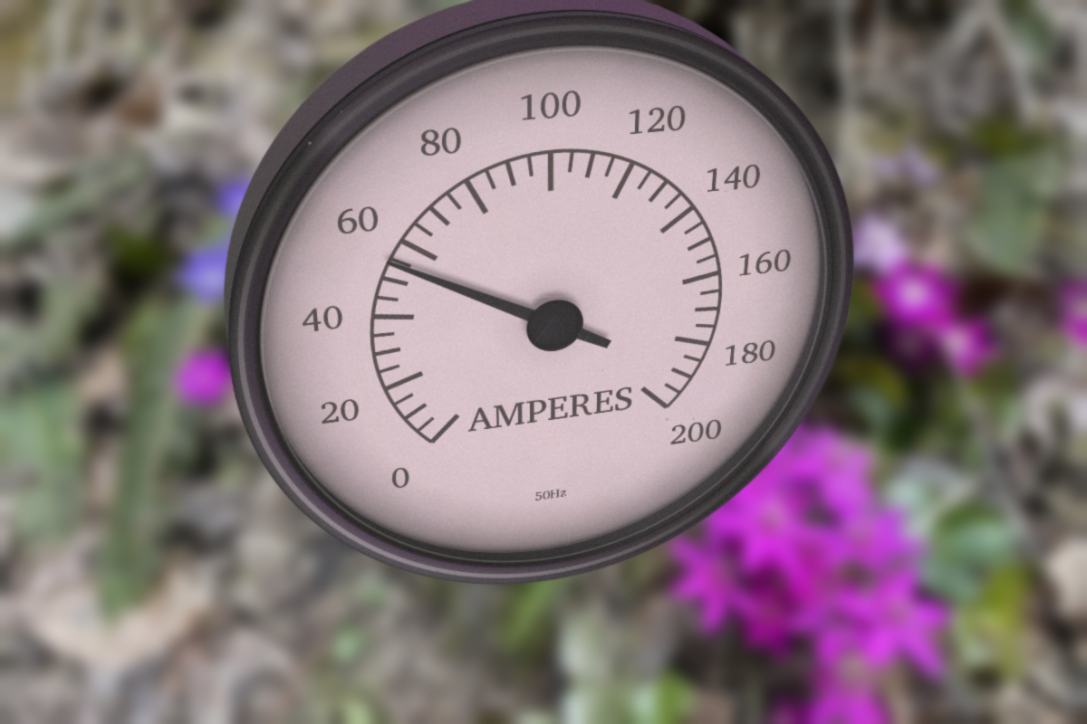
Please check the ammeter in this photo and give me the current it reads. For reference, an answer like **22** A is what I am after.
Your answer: **55** A
